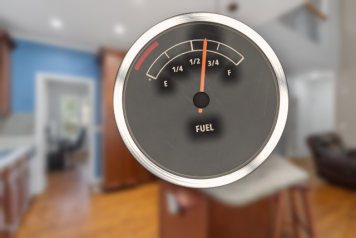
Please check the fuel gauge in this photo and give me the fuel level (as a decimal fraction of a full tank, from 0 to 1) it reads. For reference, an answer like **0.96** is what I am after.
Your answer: **0.625**
